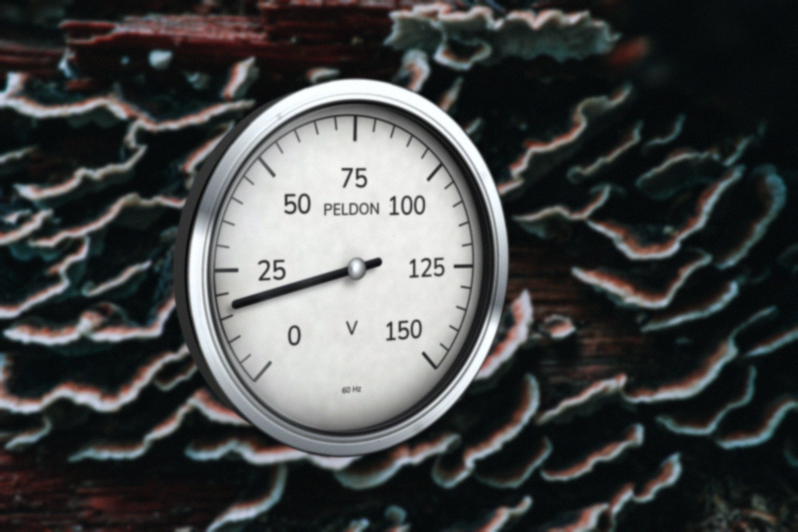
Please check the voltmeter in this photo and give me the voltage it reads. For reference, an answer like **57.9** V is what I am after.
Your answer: **17.5** V
